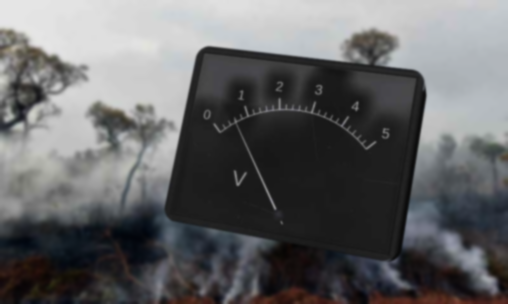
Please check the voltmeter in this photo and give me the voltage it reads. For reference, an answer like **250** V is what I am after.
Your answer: **0.6** V
